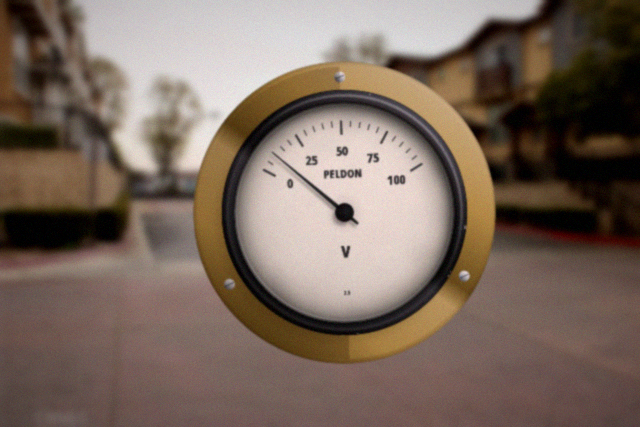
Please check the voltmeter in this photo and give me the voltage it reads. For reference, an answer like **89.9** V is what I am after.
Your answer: **10** V
